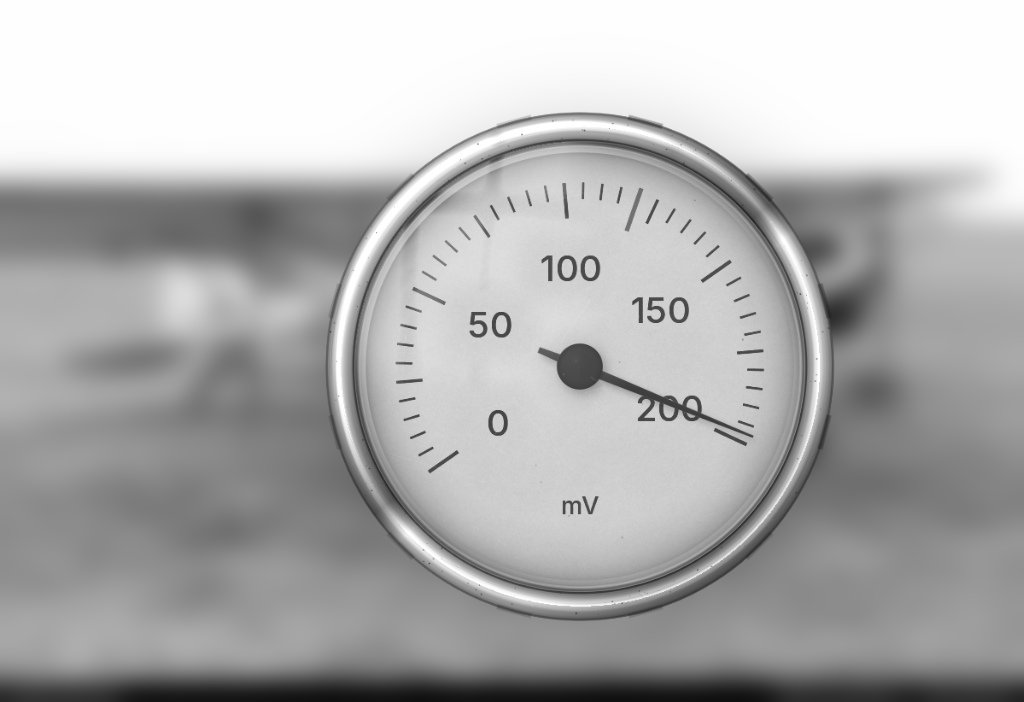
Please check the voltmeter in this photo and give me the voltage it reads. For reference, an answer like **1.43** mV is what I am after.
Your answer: **197.5** mV
